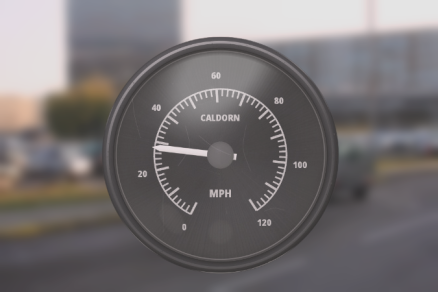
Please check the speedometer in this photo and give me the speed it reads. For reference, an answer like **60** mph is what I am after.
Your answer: **28** mph
